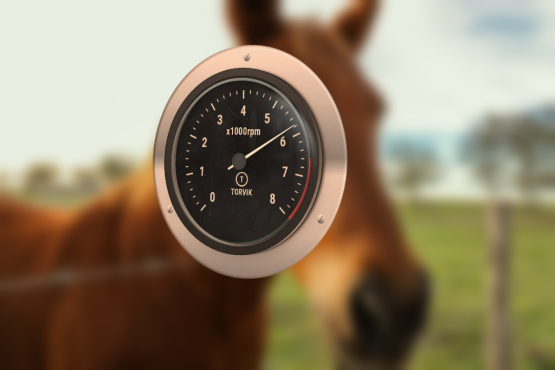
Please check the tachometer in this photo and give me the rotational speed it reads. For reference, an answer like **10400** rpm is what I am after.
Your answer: **5800** rpm
